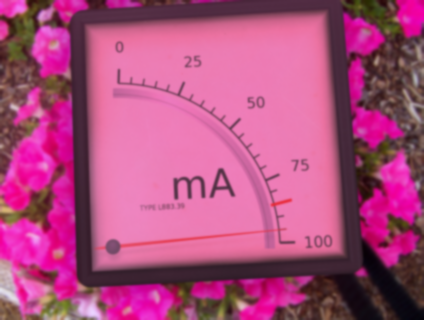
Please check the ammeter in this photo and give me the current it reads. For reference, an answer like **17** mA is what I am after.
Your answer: **95** mA
